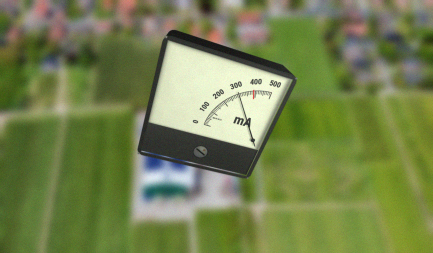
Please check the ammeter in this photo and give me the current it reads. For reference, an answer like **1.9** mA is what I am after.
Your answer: **300** mA
